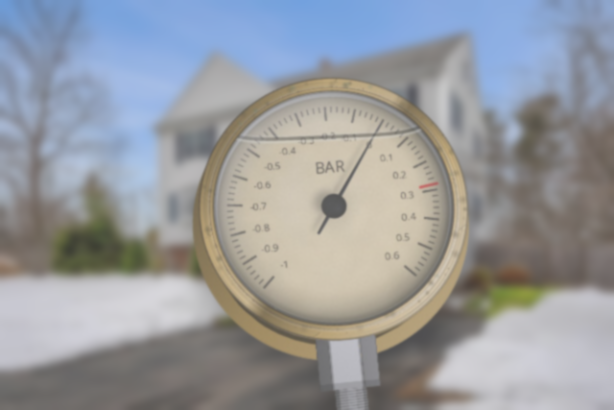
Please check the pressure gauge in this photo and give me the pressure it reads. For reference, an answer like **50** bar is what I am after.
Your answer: **0** bar
